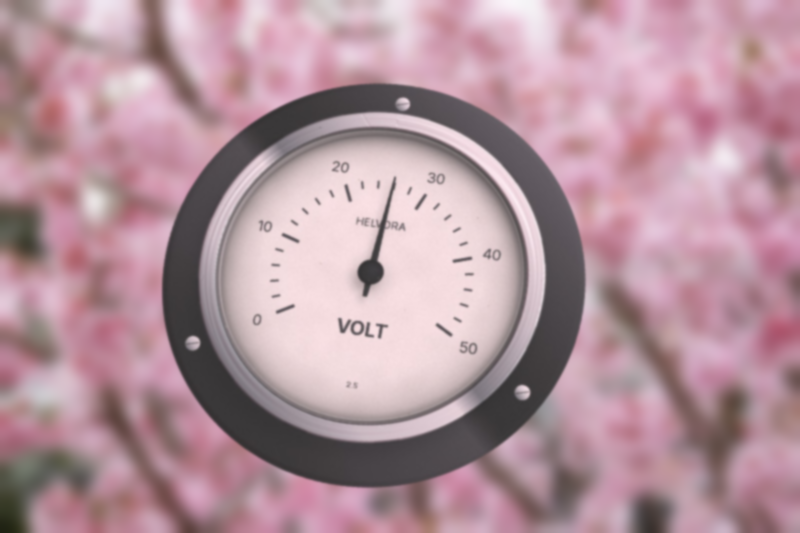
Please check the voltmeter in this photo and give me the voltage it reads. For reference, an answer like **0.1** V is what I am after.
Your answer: **26** V
